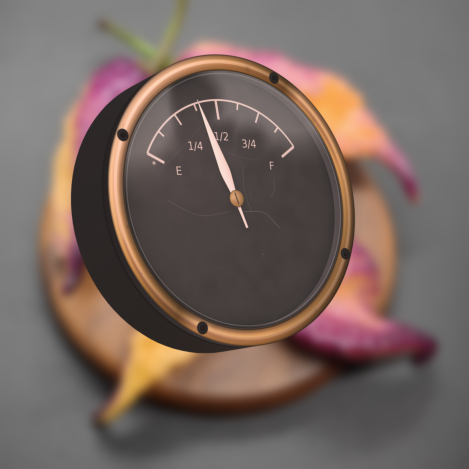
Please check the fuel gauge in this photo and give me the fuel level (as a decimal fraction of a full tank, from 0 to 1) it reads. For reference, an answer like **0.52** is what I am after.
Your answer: **0.375**
